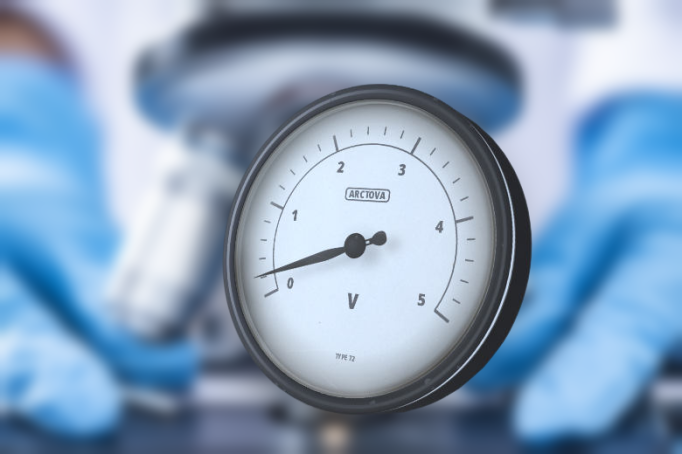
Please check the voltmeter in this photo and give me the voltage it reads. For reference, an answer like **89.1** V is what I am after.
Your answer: **0.2** V
